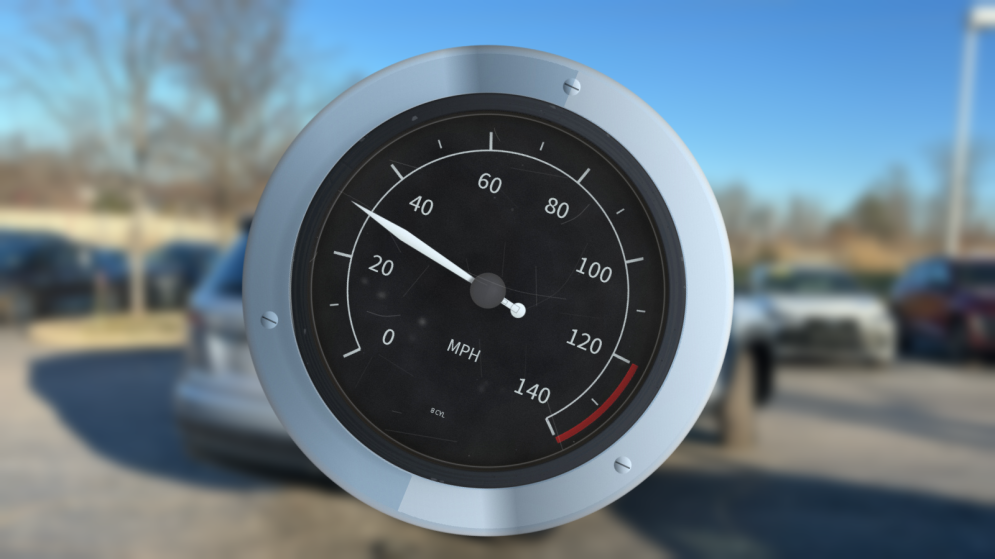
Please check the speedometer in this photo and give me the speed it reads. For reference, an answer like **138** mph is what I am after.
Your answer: **30** mph
